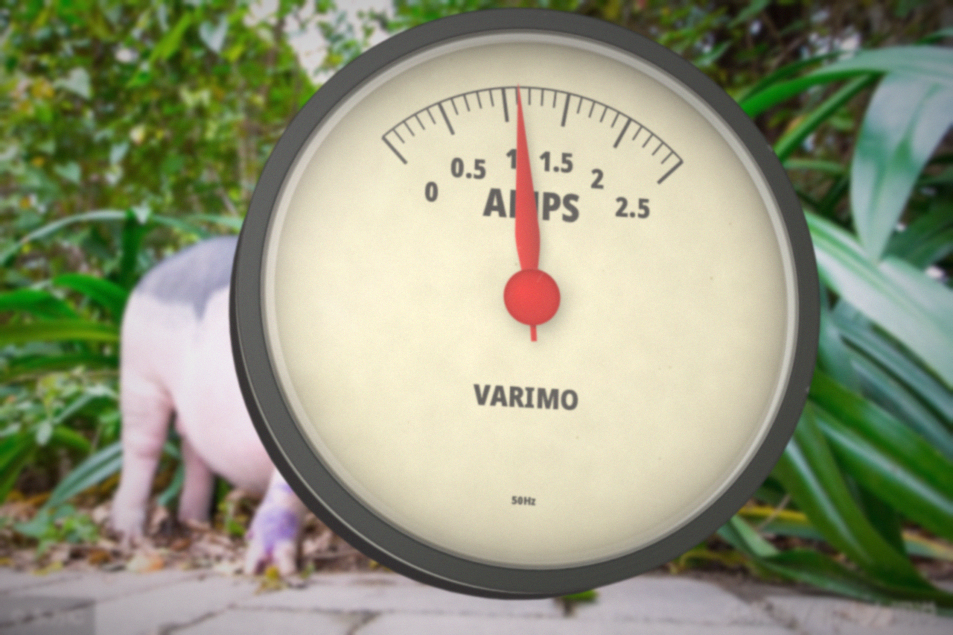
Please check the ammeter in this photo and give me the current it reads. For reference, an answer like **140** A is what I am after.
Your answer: **1.1** A
